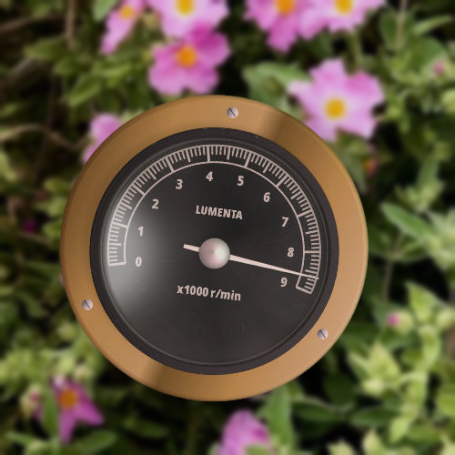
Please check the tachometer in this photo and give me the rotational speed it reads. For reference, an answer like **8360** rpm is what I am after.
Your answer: **8600** rpm
